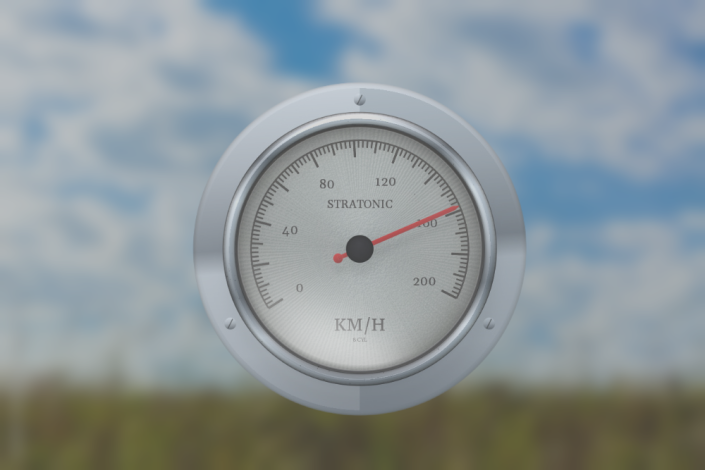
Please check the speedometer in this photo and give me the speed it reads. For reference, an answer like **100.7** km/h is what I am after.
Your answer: **158** km/h
